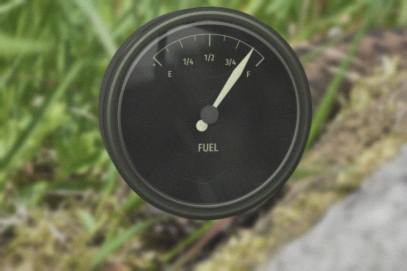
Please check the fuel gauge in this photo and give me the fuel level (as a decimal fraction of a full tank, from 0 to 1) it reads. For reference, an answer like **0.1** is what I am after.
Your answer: **0.875**
